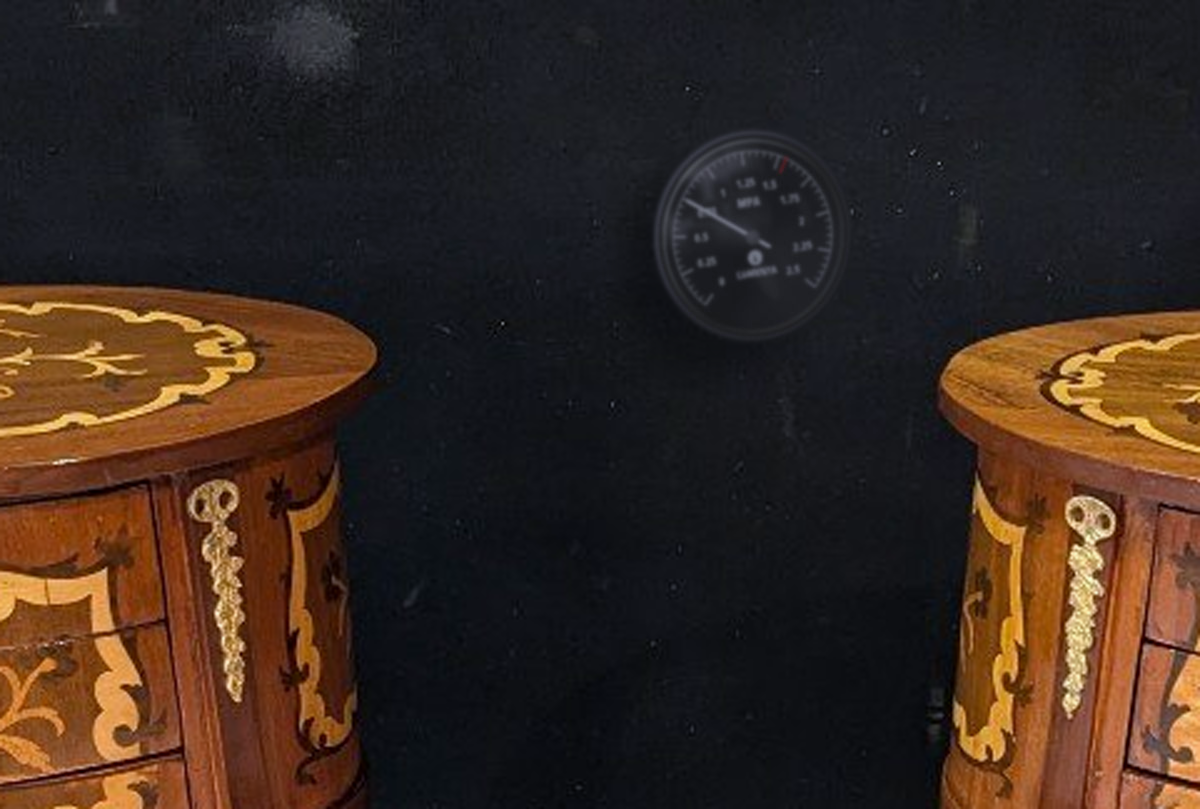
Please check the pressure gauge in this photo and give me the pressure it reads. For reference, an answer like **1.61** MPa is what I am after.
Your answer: **0.75** MPa
